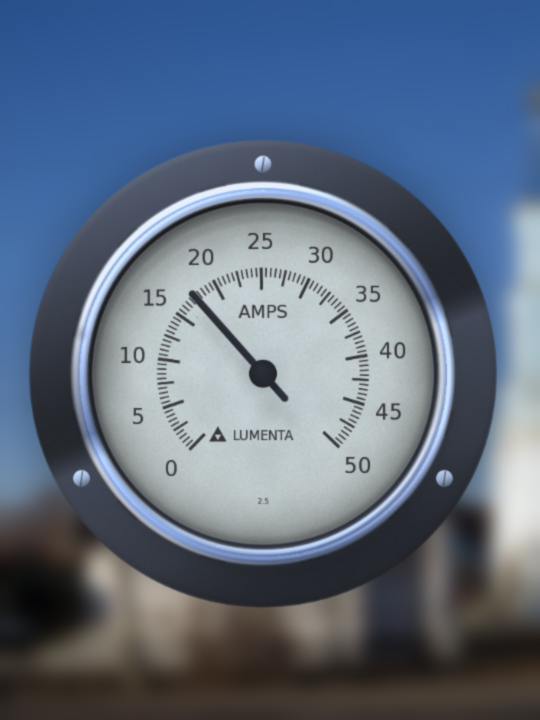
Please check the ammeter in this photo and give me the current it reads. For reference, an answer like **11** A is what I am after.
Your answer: **17.5** A
